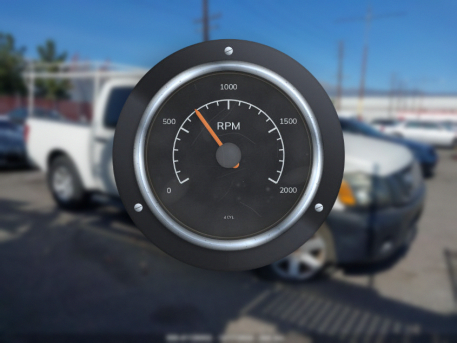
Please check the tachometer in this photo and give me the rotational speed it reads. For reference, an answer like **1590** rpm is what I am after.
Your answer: **700** rpm
